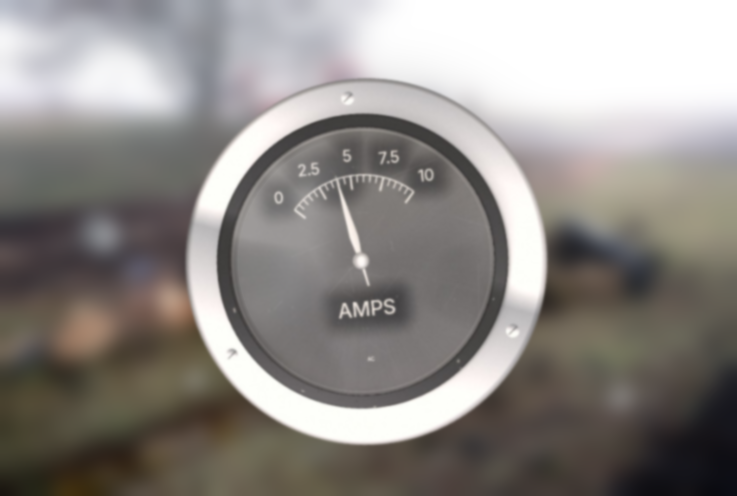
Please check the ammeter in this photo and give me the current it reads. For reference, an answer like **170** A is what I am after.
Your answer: **4** A
